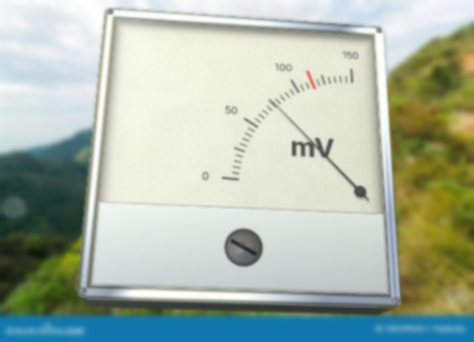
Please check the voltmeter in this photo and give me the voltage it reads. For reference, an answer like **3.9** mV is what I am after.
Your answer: **75** mV
